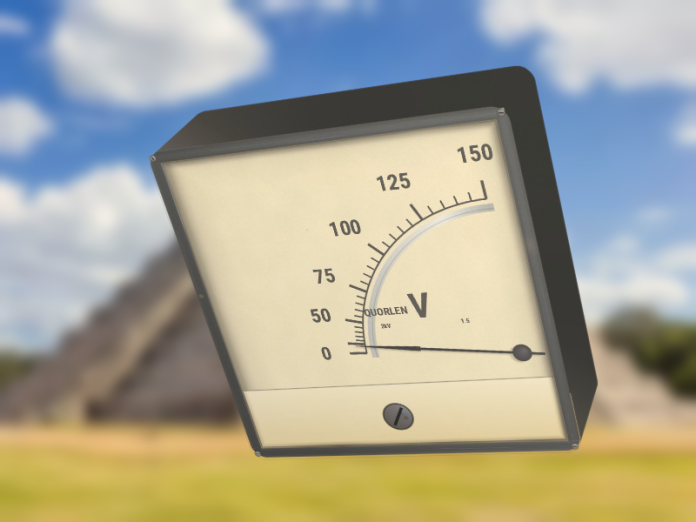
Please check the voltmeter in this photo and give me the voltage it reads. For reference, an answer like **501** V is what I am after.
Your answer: **25** V
